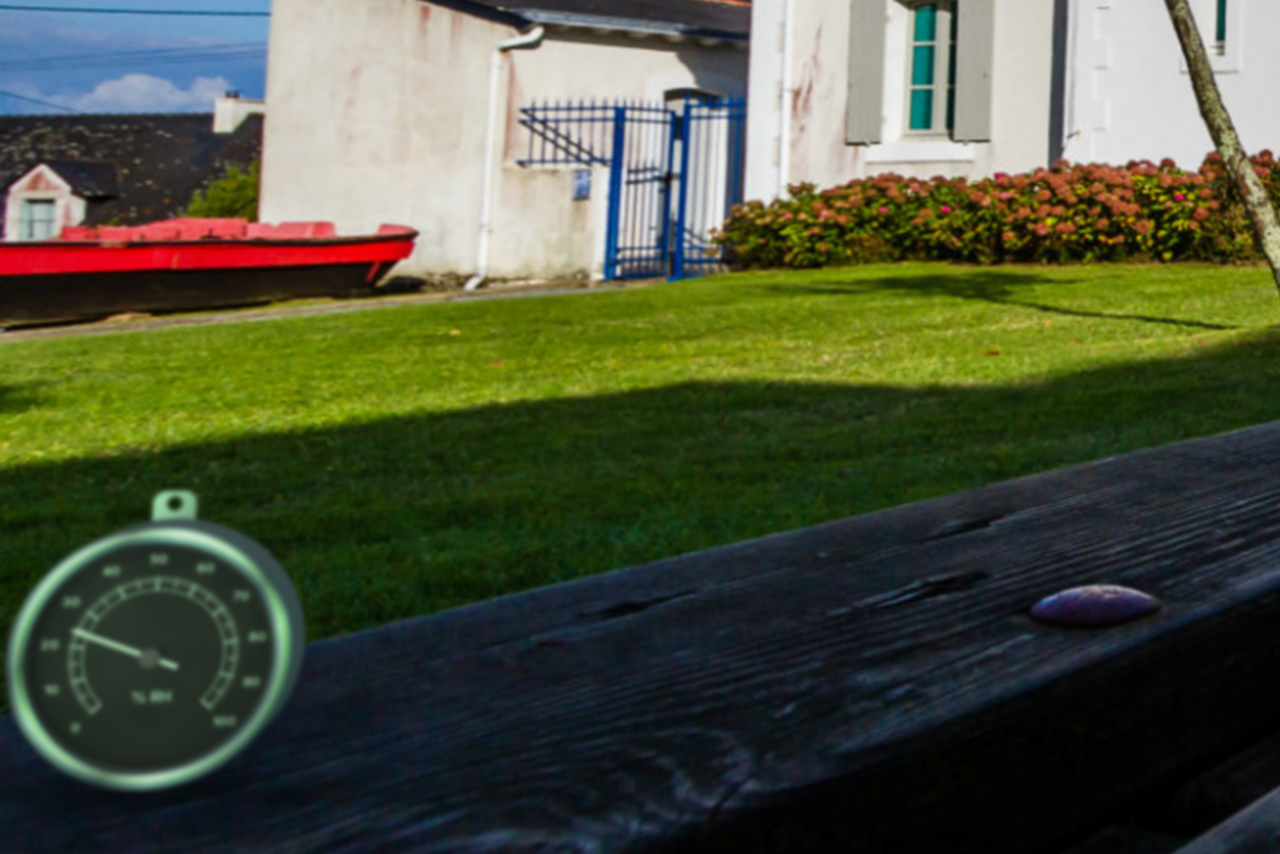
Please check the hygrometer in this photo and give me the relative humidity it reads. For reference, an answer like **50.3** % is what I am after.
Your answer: **25** %
